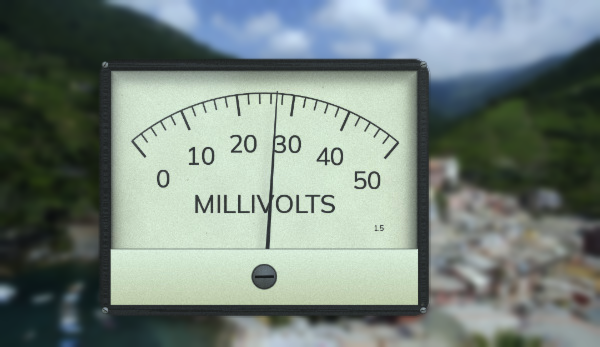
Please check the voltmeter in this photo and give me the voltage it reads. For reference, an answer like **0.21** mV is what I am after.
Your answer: **27** mV
